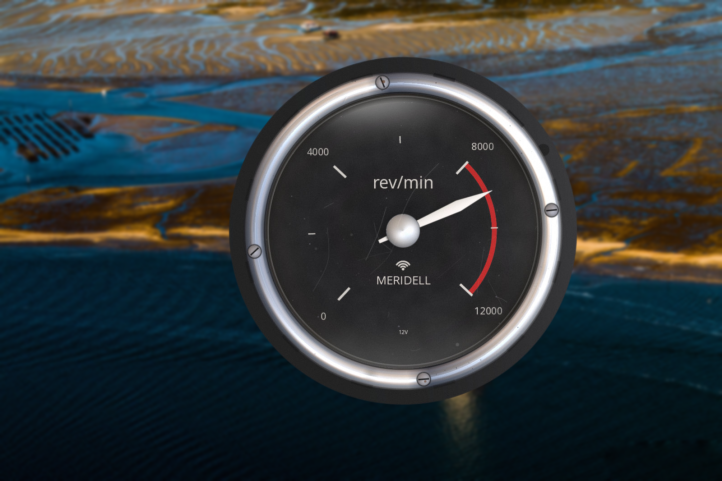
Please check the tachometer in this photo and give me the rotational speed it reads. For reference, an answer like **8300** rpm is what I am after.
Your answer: **9000** rpm
